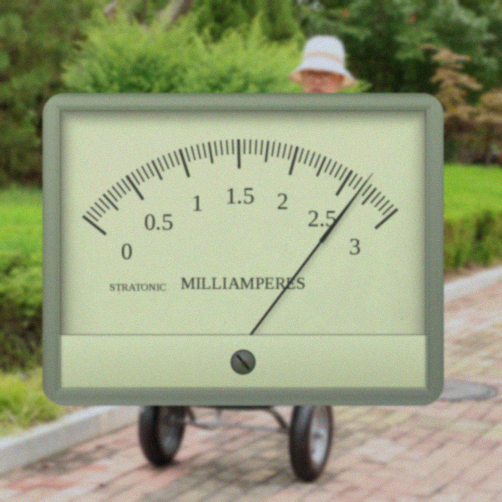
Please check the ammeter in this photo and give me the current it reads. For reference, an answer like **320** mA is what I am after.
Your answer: **2.65** mA
